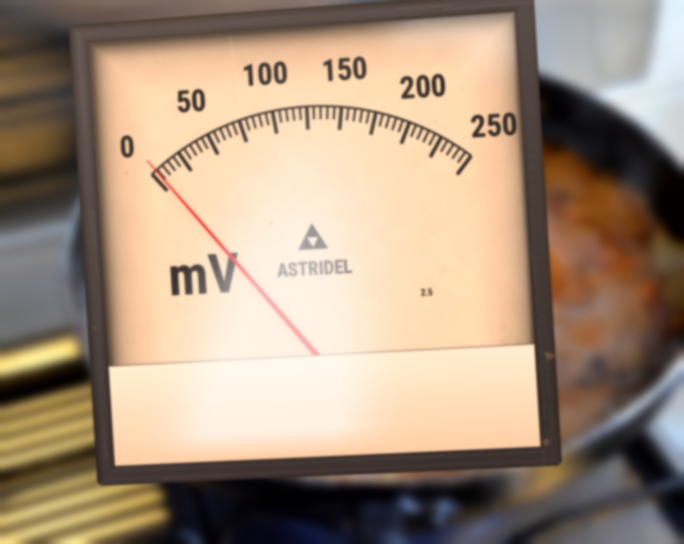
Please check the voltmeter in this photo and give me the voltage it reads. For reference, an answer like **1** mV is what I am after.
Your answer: **5** mV
